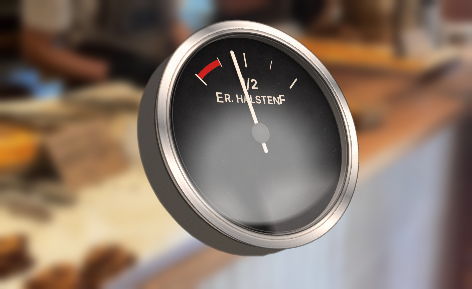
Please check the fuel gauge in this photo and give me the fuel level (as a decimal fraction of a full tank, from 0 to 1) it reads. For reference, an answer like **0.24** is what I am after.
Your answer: **0.375**
